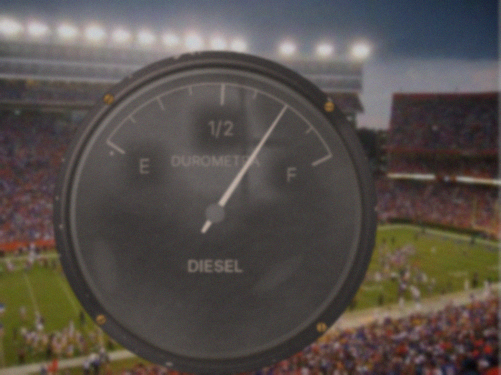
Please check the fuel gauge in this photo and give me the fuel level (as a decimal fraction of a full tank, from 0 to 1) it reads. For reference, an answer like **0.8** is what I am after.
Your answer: **0.75**
